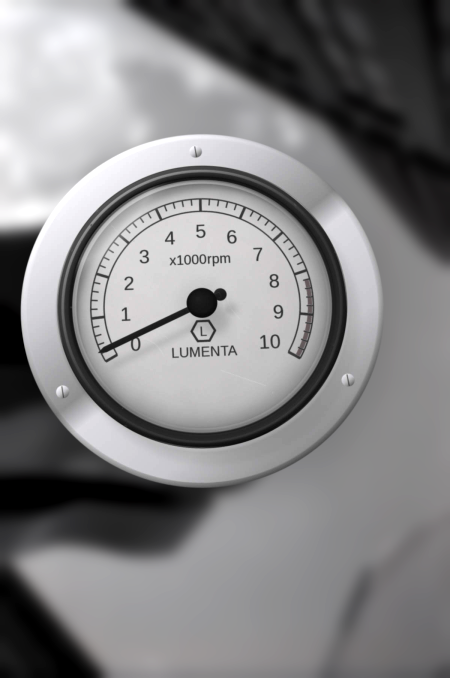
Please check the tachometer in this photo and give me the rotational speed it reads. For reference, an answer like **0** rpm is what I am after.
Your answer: **200** rpm
